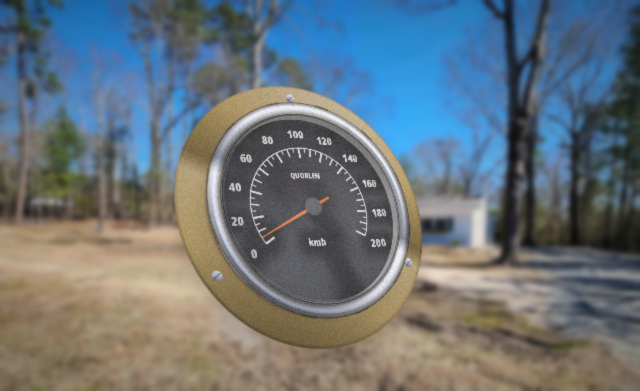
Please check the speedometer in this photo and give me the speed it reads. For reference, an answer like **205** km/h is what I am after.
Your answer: **5** km/h
